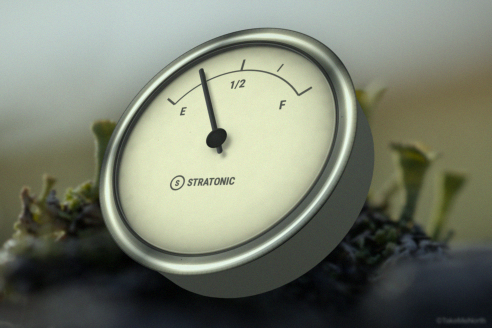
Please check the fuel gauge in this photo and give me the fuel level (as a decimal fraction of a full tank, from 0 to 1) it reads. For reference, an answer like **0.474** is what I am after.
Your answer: **0.25**
